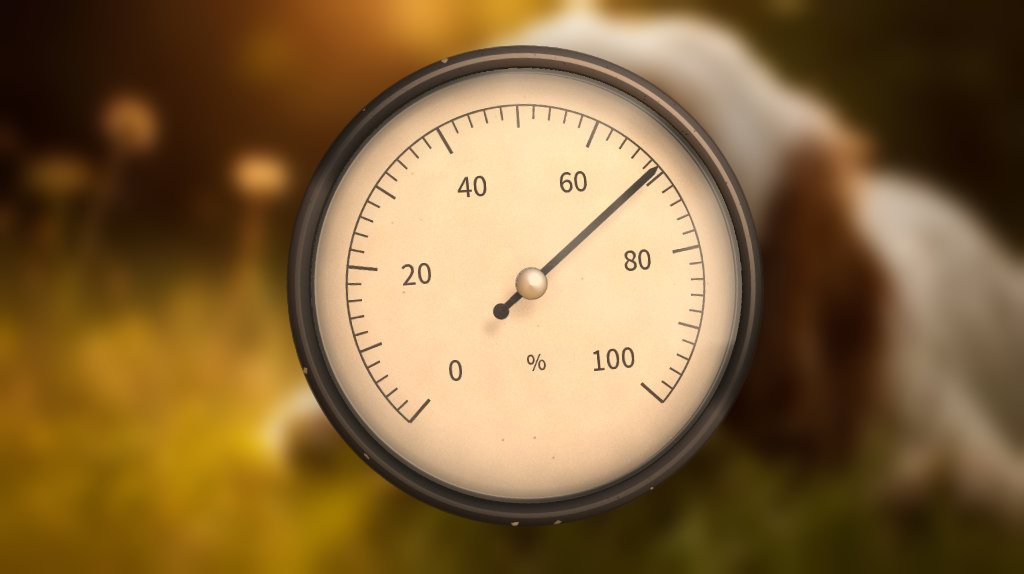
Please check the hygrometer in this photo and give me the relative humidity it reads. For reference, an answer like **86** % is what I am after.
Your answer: **69** %
